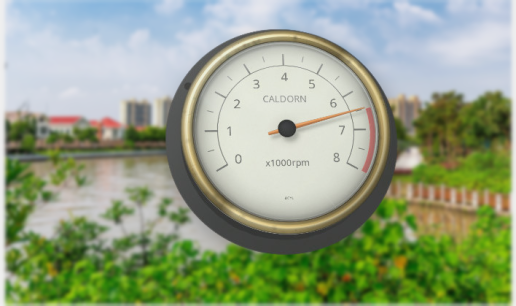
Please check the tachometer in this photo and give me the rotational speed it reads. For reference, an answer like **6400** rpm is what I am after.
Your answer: **6500** rpm
